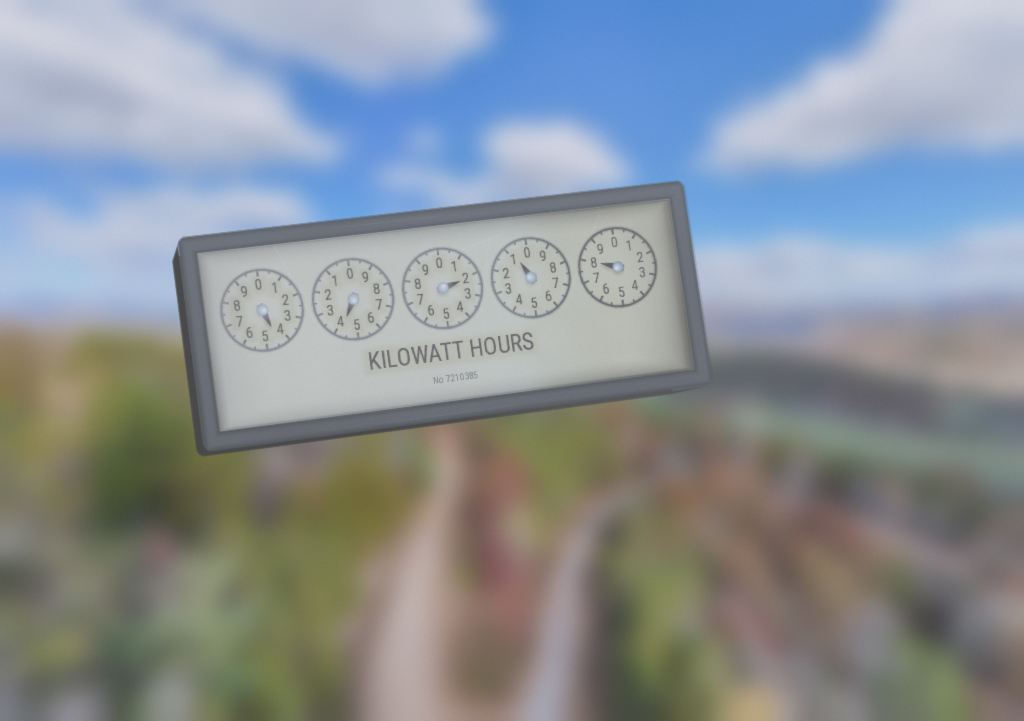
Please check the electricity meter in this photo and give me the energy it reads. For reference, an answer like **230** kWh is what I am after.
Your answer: **44208** kWh
